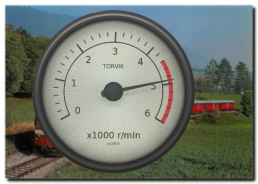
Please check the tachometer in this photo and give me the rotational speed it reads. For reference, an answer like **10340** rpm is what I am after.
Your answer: **4900** rpm
